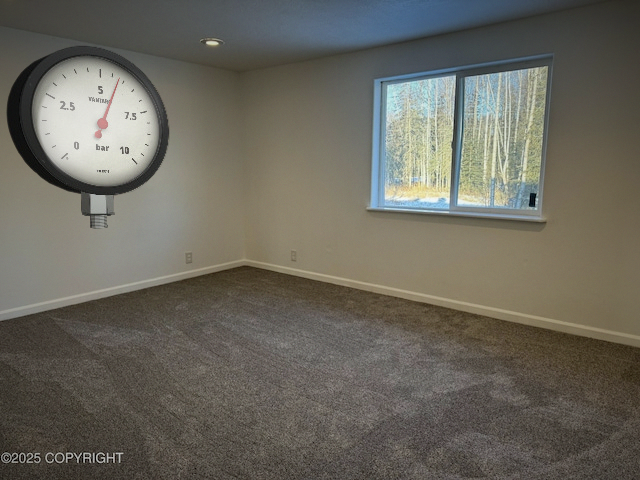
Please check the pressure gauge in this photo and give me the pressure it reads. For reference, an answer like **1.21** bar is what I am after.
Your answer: **5.75** bar
